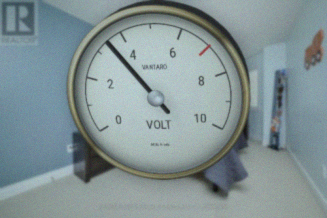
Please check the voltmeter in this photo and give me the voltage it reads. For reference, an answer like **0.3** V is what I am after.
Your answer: **3.5** V
